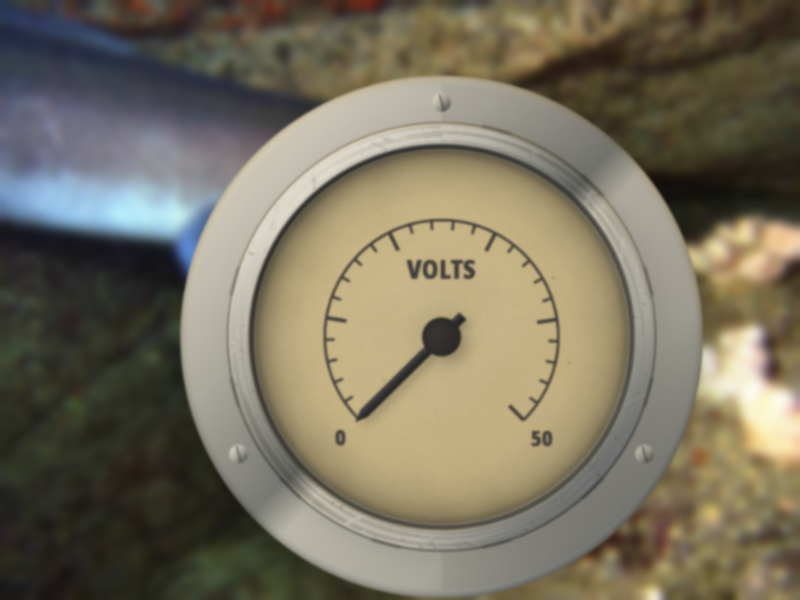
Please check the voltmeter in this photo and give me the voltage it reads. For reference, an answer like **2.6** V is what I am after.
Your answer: **0** V
